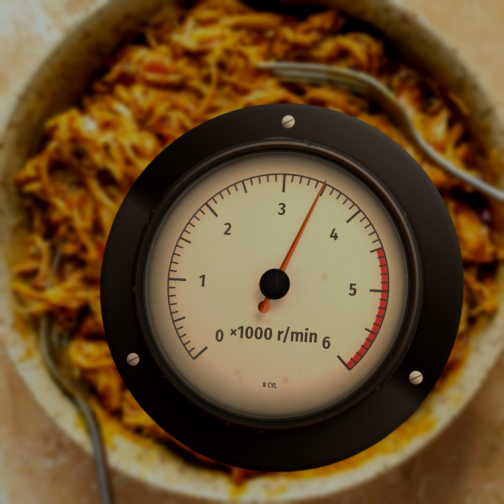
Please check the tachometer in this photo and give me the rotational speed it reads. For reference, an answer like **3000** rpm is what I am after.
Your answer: **3500** rpm
